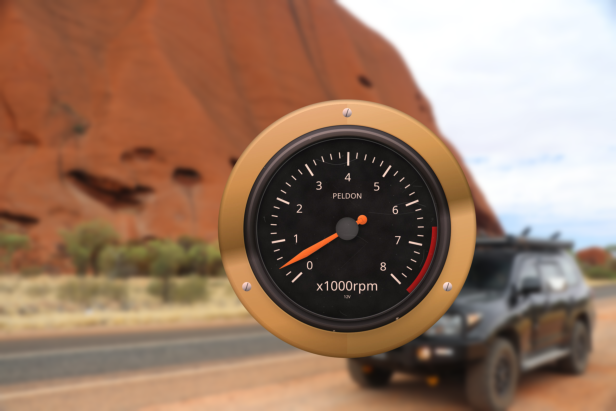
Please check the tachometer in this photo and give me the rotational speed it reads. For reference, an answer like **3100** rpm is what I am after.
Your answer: **400** rpm
